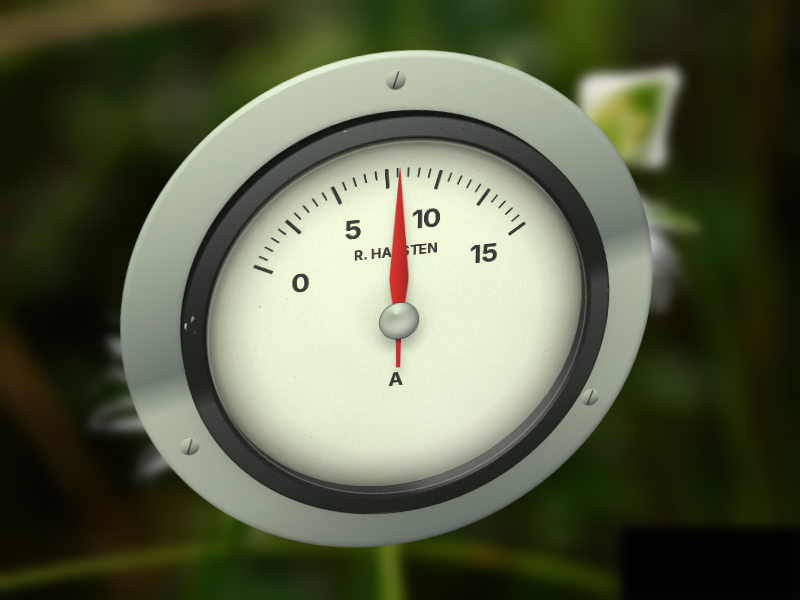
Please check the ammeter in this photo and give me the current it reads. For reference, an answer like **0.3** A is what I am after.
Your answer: **8** A
